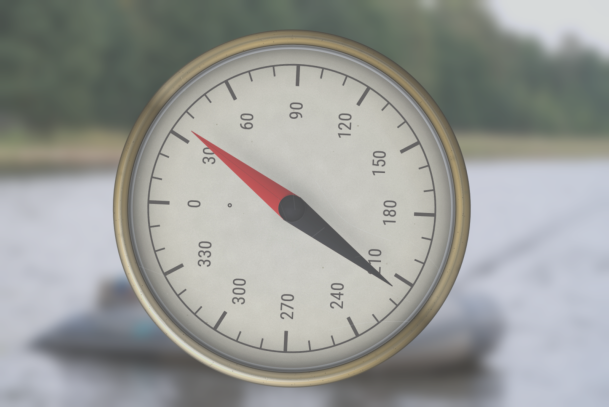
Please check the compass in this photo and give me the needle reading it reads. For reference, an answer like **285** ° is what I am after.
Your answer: **35** °
